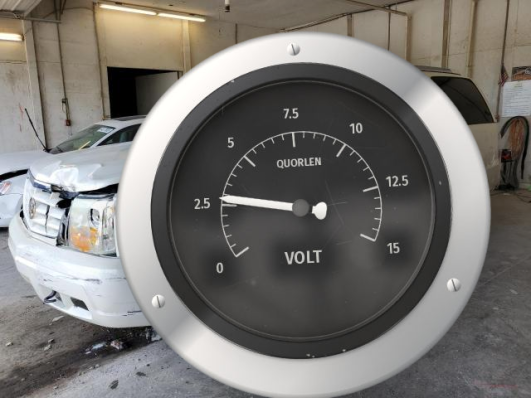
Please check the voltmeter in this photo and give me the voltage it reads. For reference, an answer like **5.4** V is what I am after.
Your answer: **2.75** V
